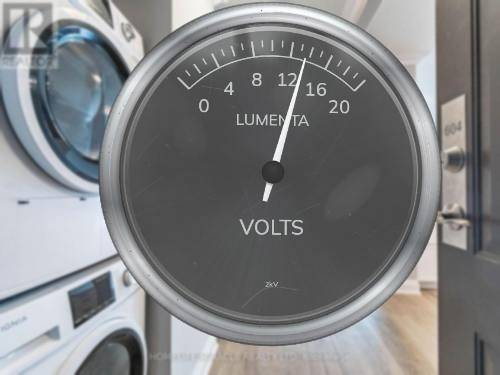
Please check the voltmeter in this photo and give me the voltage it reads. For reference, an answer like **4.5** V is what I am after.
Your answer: **13.5** V
